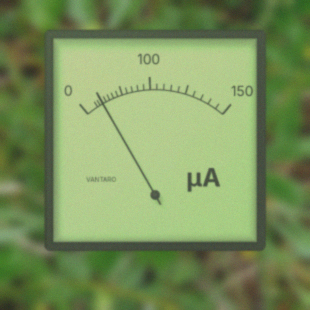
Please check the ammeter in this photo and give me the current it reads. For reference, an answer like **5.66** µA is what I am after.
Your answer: **50** µA
